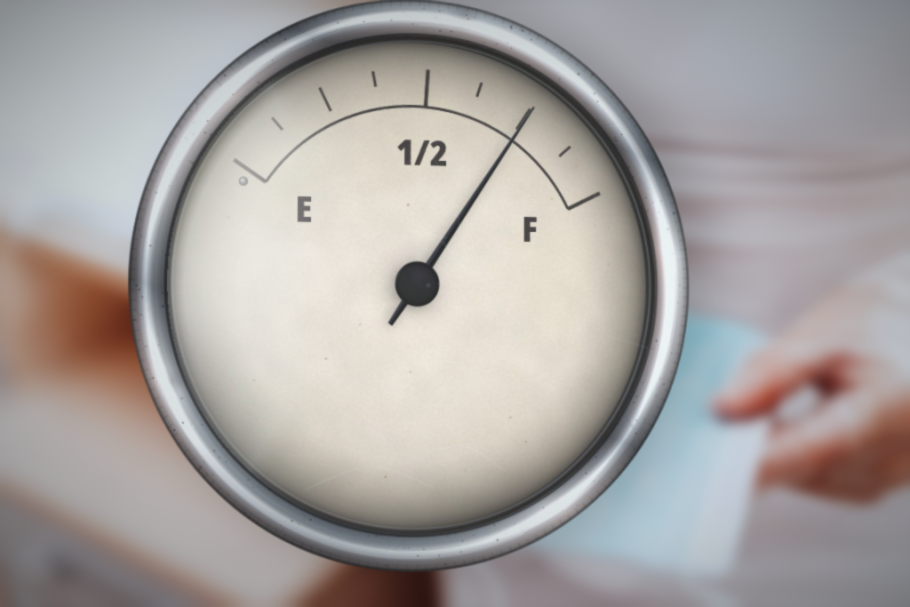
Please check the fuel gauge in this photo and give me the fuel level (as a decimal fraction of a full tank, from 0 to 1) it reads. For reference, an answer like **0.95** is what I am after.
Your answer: **0.75**
